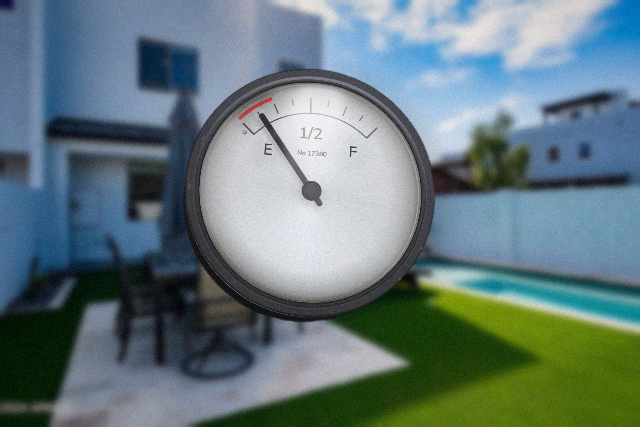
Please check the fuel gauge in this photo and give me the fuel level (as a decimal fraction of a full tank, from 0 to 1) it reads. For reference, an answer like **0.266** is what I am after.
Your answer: **0.125**
